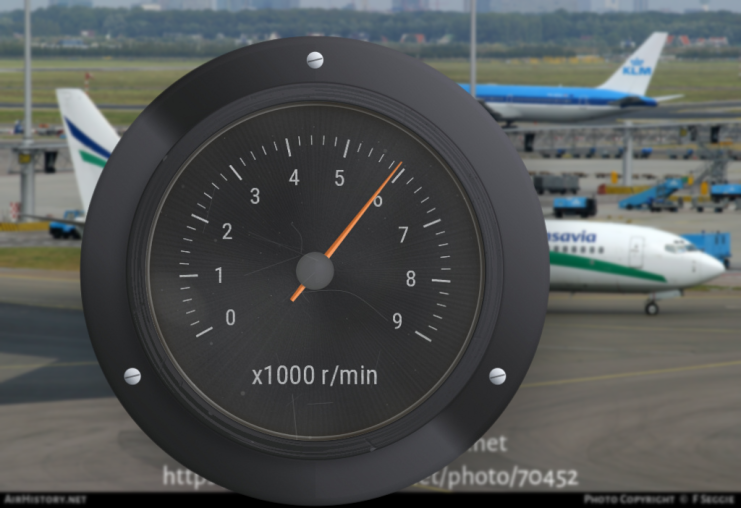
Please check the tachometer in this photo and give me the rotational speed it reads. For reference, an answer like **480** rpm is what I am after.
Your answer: **5900** rpm
